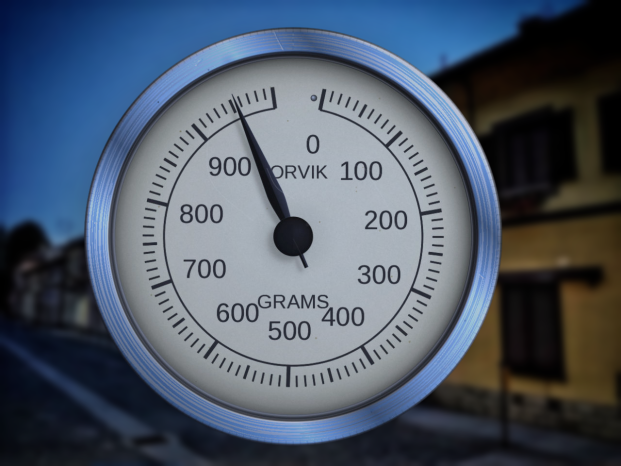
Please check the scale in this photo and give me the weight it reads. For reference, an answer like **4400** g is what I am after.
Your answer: **955** g
